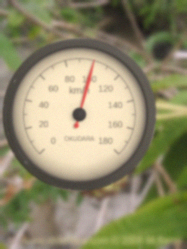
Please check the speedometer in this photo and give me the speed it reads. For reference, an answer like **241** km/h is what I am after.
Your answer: **100** km/h
